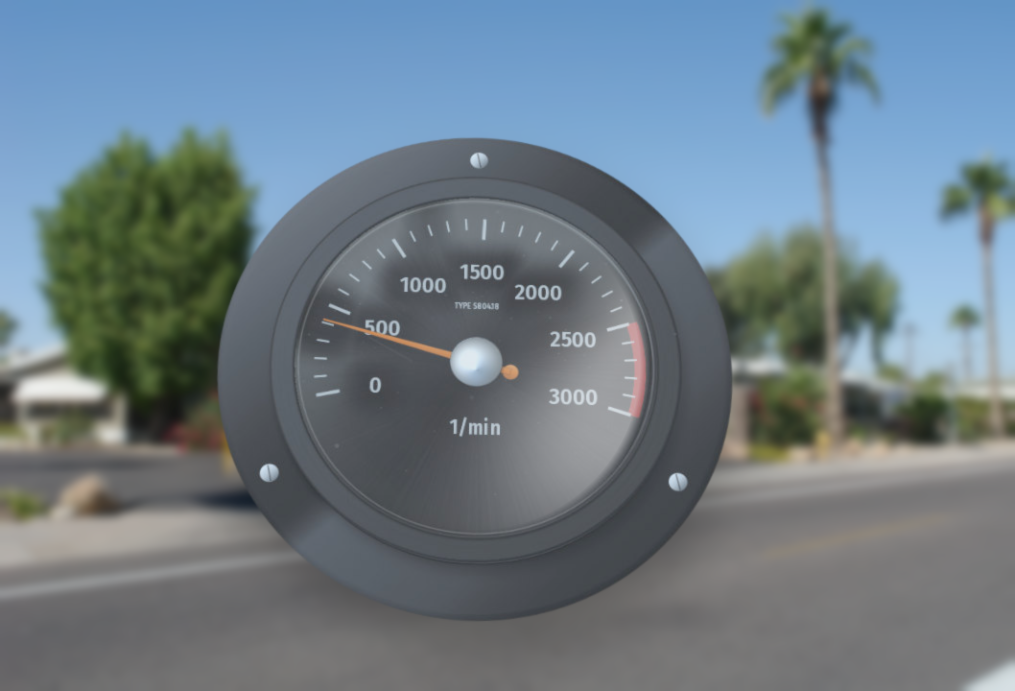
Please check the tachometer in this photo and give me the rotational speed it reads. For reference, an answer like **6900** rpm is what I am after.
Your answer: **400** rpm
